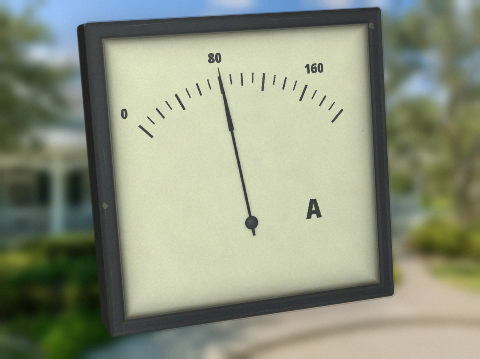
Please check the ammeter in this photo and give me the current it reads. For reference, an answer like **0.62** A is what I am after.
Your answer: **80** A
